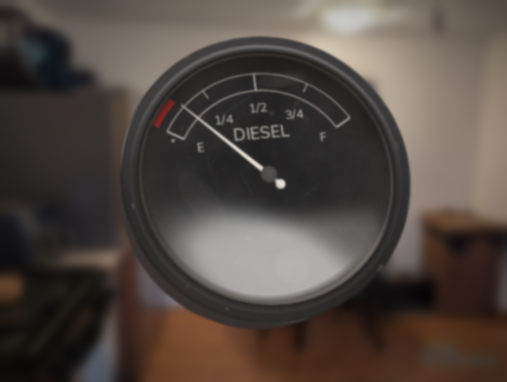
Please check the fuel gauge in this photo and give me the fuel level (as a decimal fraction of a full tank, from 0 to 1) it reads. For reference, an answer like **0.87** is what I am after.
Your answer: **0.125**
